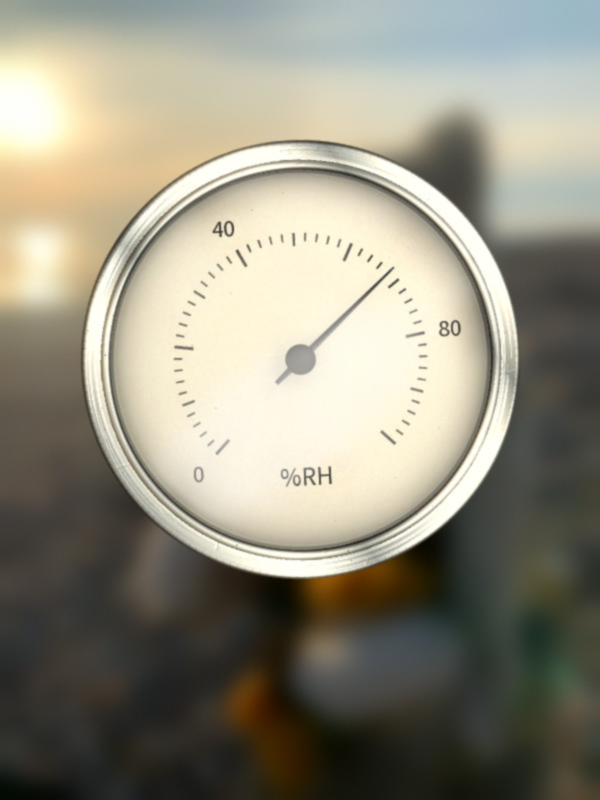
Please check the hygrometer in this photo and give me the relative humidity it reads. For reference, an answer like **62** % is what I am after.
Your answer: **68** %
